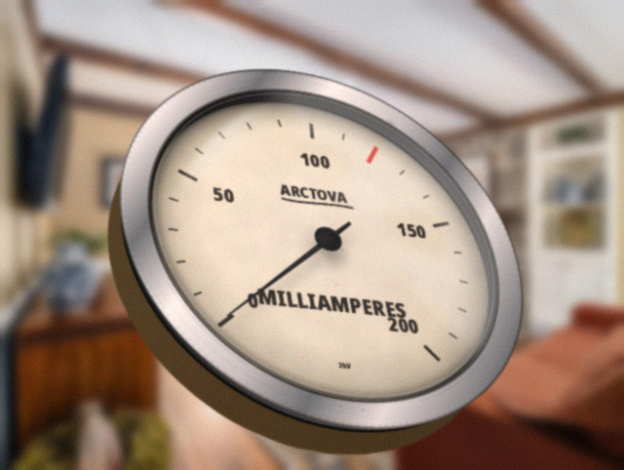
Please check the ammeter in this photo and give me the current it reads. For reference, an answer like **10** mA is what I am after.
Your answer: **0** mA
